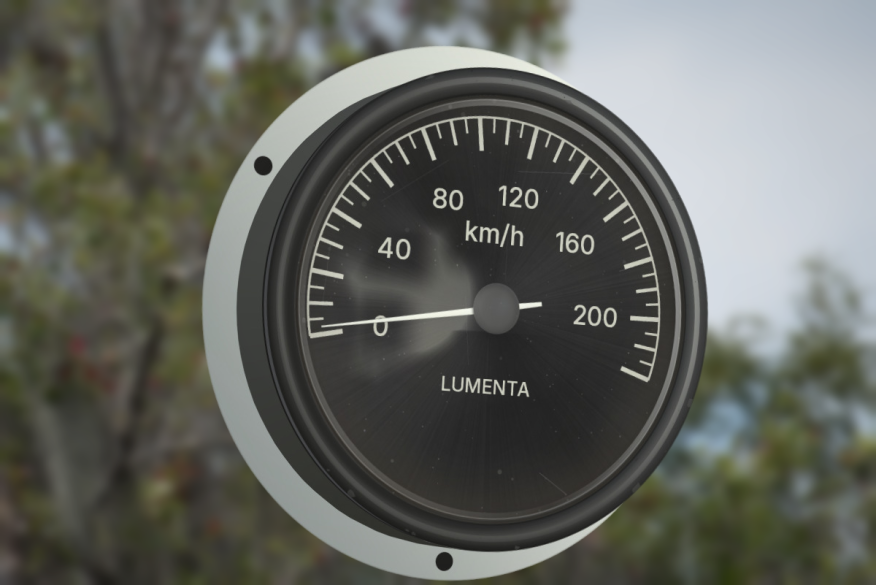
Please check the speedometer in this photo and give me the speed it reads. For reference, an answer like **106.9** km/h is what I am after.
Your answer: **2.5** km/h
